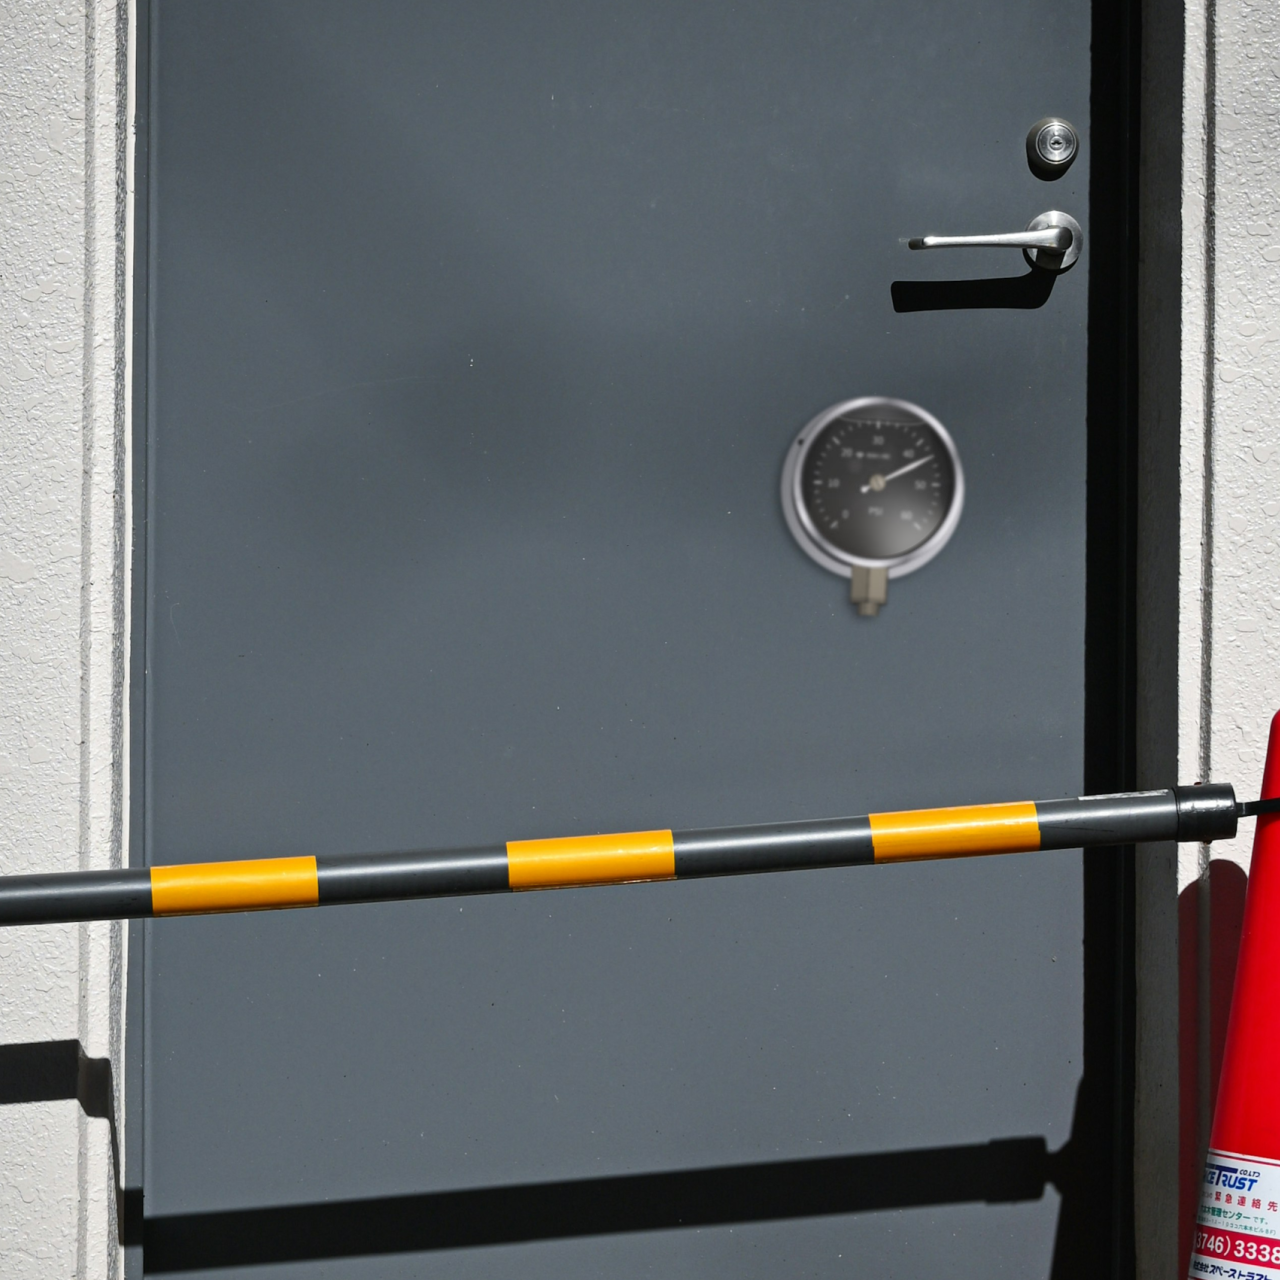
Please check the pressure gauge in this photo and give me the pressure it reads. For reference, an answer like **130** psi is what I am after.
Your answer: **44** psi
